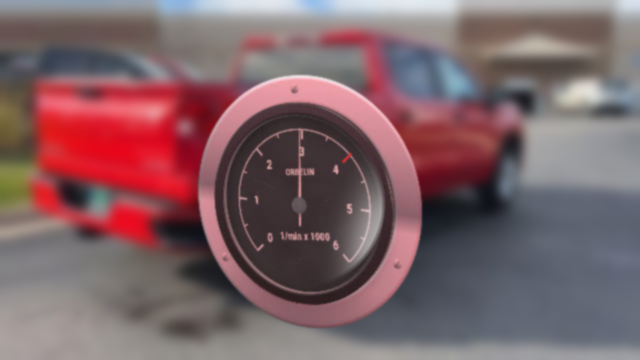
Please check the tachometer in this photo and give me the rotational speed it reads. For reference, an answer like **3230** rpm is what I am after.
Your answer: **3000** rpm
